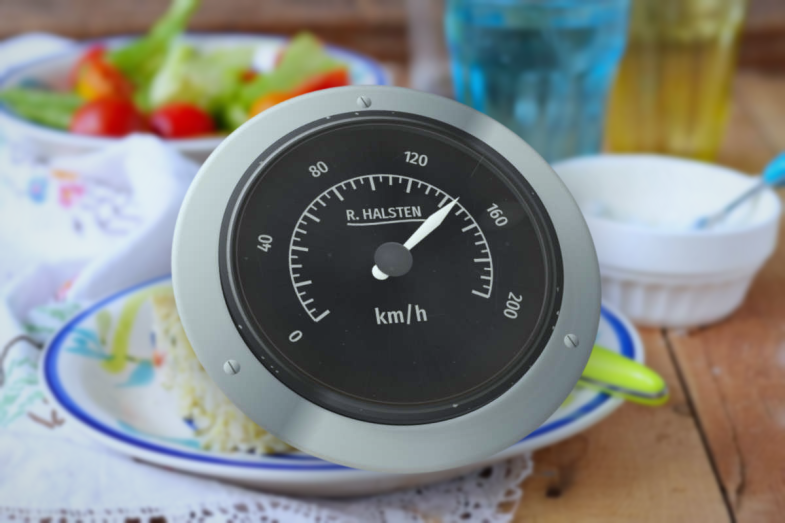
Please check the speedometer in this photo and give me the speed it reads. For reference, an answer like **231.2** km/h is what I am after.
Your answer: **145** km/h
